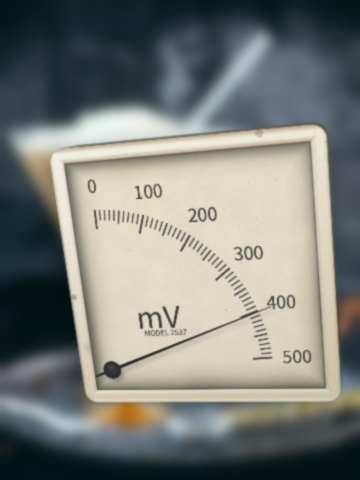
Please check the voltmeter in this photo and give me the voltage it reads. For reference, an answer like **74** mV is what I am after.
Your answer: **400** mV
